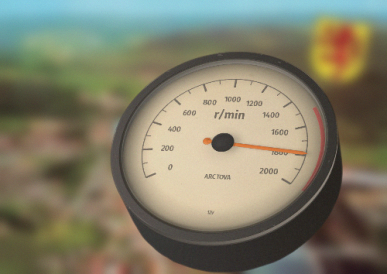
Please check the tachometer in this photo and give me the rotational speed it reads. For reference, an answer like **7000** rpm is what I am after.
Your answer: **1800** rpm
